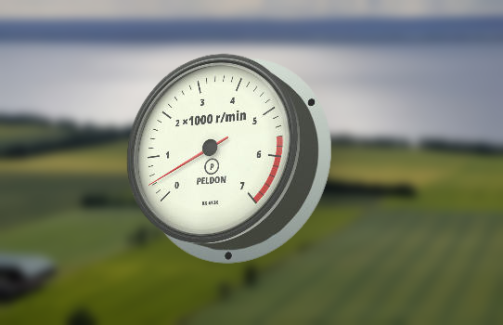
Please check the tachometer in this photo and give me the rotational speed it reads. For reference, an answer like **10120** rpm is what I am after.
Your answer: **400** rpm
